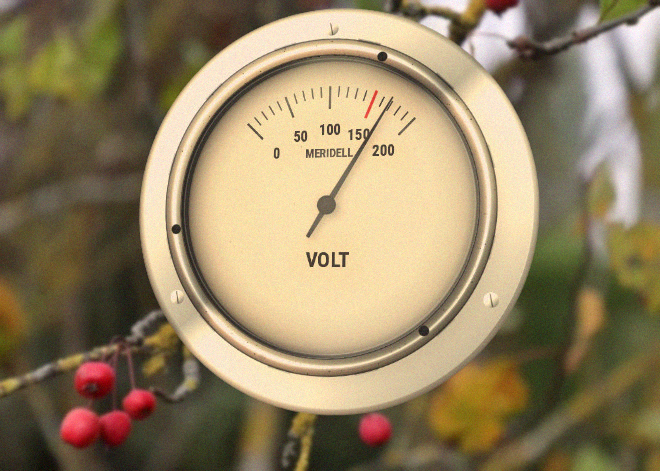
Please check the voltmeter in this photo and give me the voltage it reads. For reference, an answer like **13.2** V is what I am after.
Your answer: **170** V
